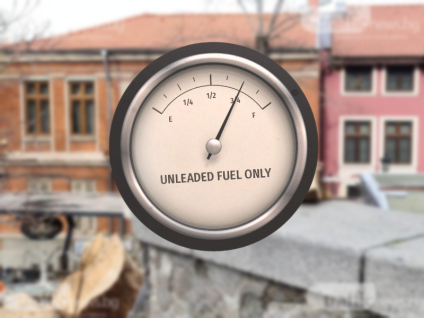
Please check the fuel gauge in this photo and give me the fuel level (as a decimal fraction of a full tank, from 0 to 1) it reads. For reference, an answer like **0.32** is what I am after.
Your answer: **0.75**
